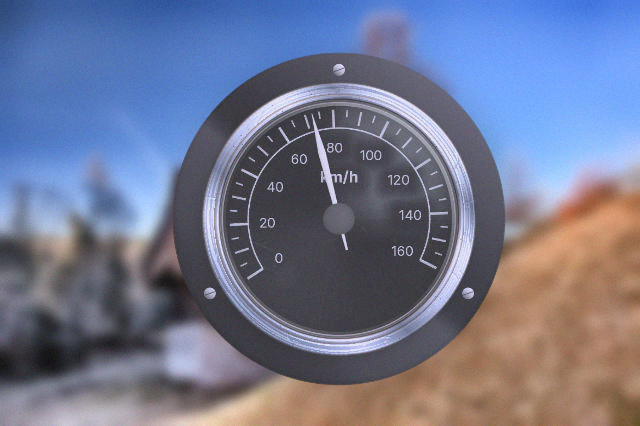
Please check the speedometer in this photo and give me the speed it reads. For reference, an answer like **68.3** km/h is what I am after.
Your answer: **72.5** km/h
